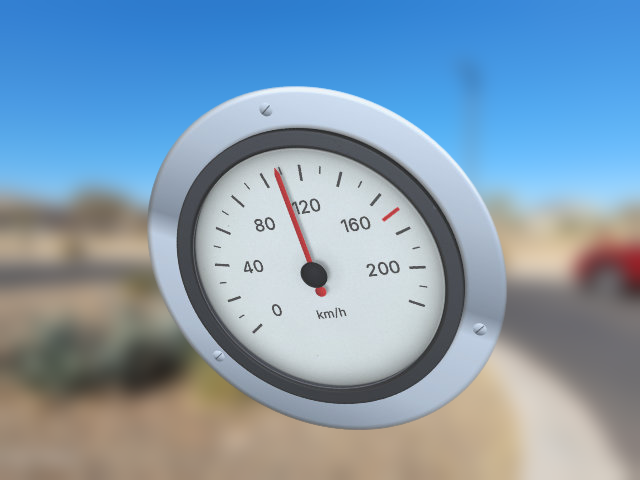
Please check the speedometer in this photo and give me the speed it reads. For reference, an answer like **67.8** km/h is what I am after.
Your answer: **110** km/h
